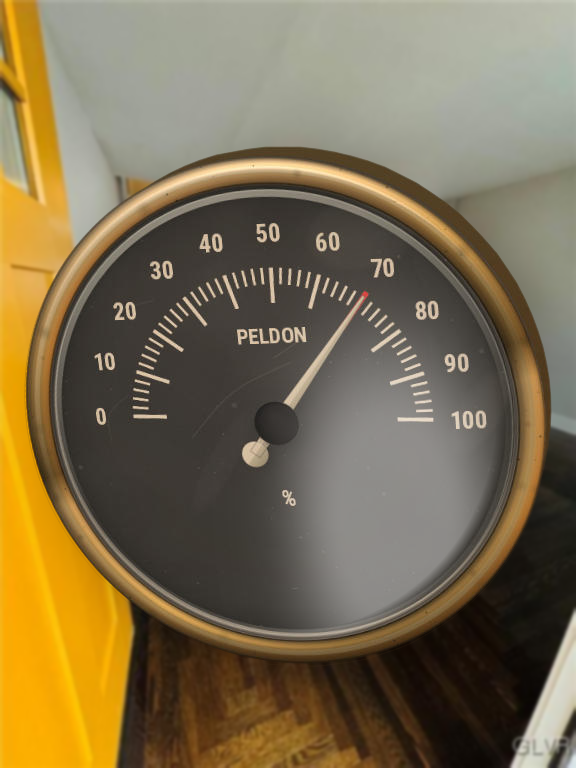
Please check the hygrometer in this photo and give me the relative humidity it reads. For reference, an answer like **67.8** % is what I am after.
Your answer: **70** %
